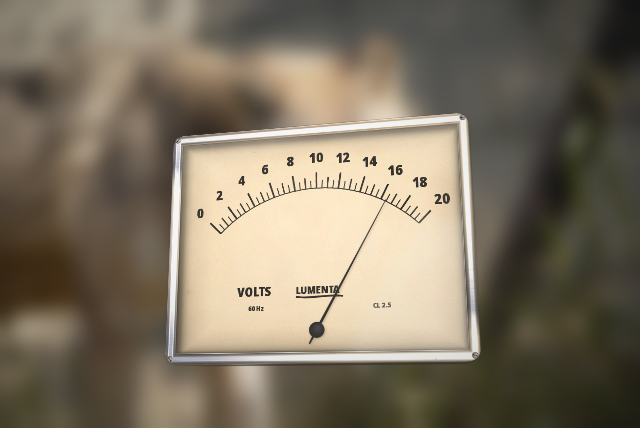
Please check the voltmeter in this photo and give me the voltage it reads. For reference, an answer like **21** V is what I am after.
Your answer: **16.5** V
